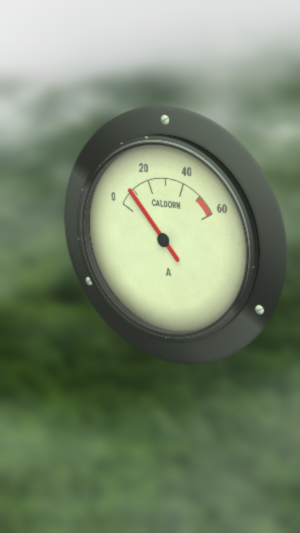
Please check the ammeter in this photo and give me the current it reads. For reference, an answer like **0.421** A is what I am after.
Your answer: **10** A
